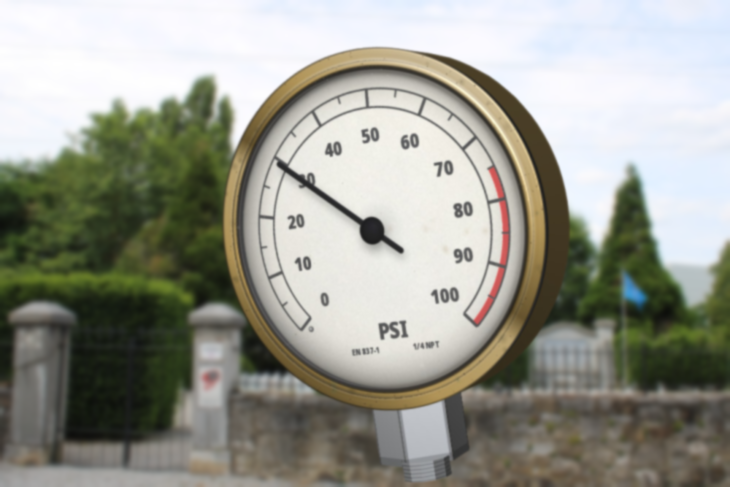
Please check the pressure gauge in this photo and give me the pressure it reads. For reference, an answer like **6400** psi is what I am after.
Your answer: **30** psi
